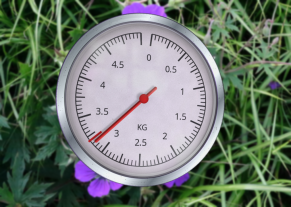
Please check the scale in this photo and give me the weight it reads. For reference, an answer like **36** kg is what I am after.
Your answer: **3.15** kg
